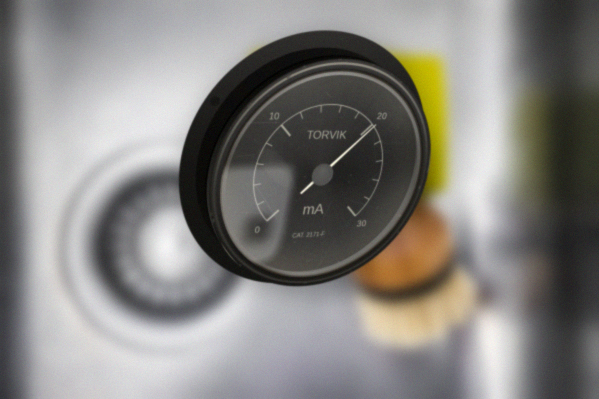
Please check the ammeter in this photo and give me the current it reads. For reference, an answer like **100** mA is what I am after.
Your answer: **20** mA
